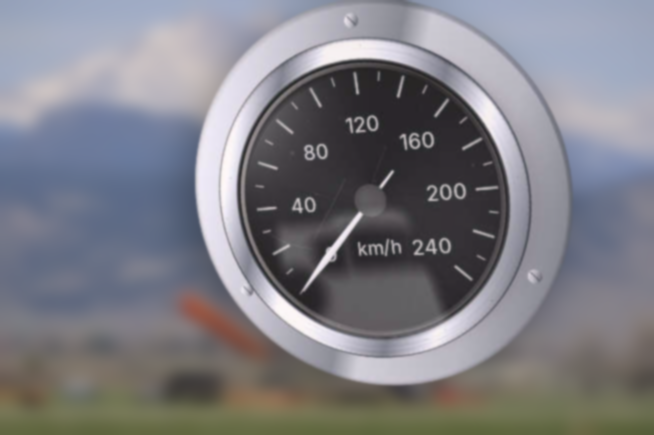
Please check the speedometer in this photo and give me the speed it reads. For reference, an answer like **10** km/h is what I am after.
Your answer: **0** km/h
